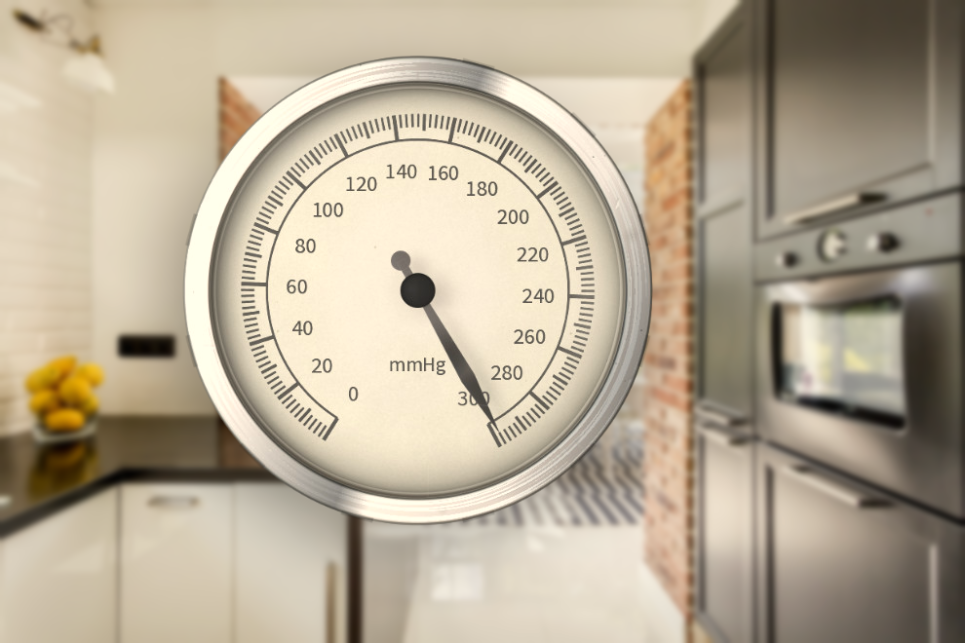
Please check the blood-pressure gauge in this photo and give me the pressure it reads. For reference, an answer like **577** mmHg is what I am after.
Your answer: **298** mmHg
